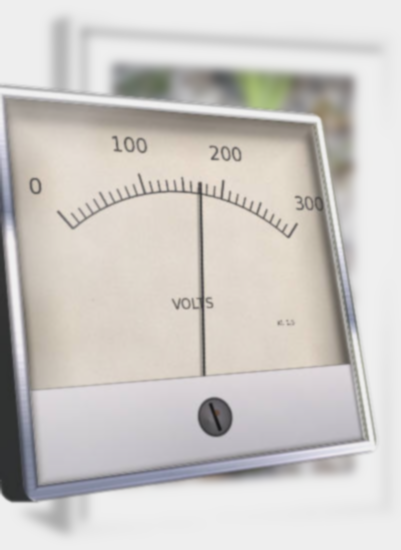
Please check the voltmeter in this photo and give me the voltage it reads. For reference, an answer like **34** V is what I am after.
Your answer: **170** V
